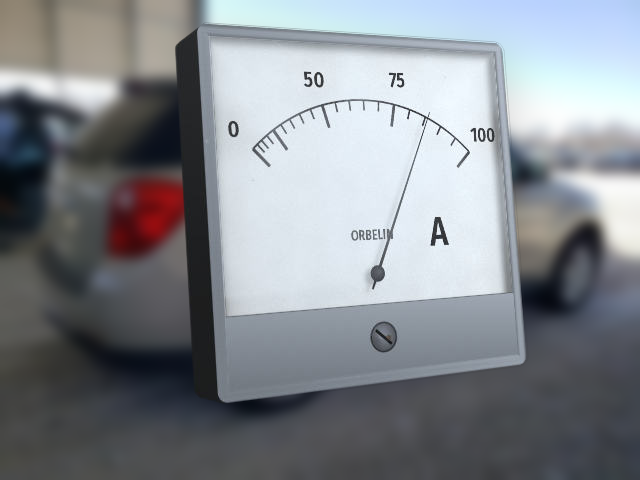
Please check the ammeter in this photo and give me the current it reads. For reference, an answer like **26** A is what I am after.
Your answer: **85** A
